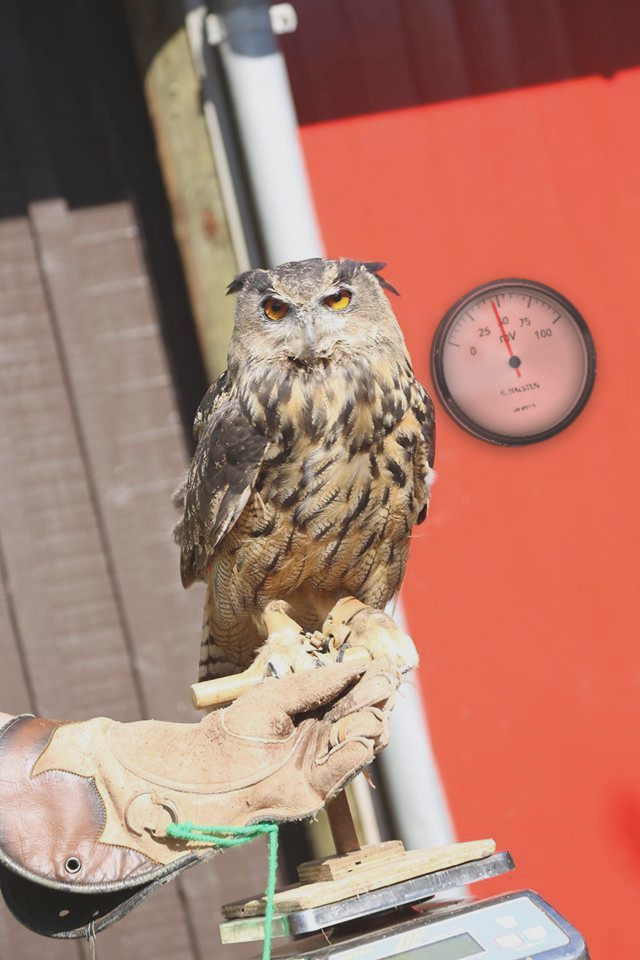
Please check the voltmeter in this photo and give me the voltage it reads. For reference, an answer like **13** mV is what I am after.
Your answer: **45** mV
